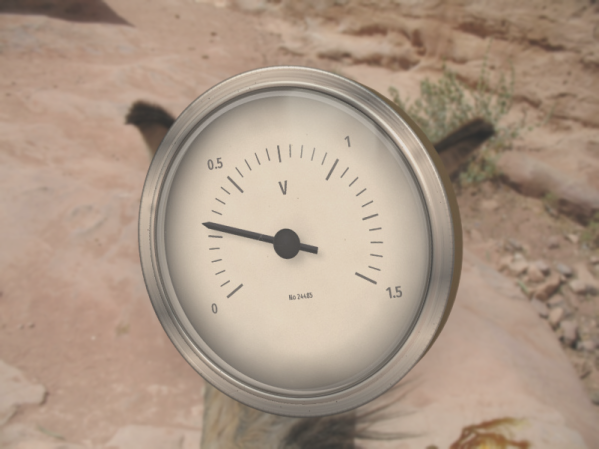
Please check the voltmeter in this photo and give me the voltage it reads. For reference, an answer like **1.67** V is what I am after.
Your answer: **0.3** V
